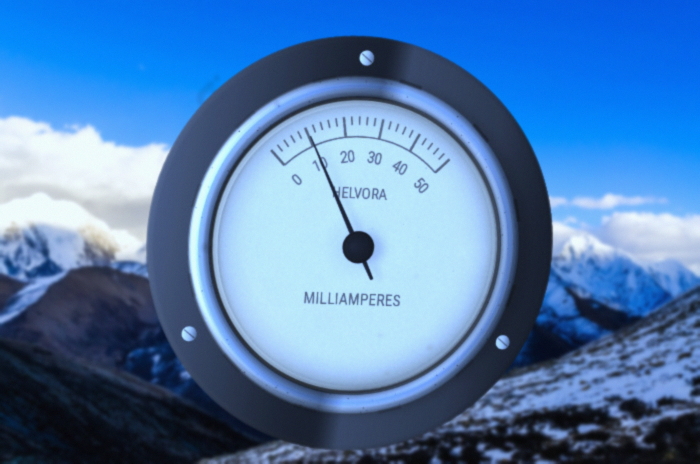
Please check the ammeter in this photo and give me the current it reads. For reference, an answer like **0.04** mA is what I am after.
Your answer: **10** mA
